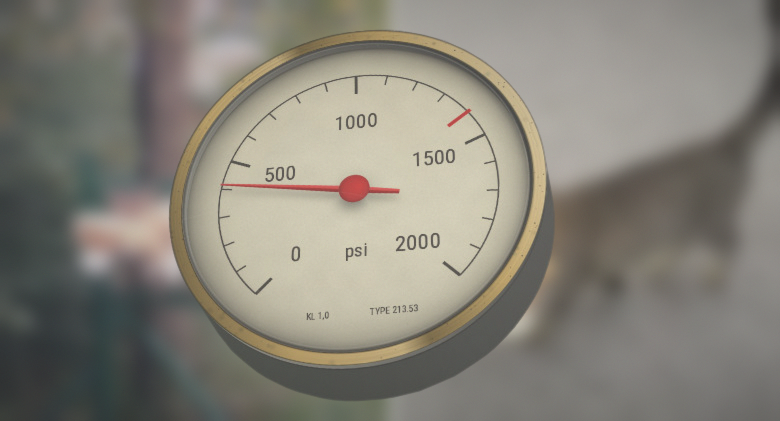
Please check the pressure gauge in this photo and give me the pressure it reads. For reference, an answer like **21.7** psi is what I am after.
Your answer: **400** psi
